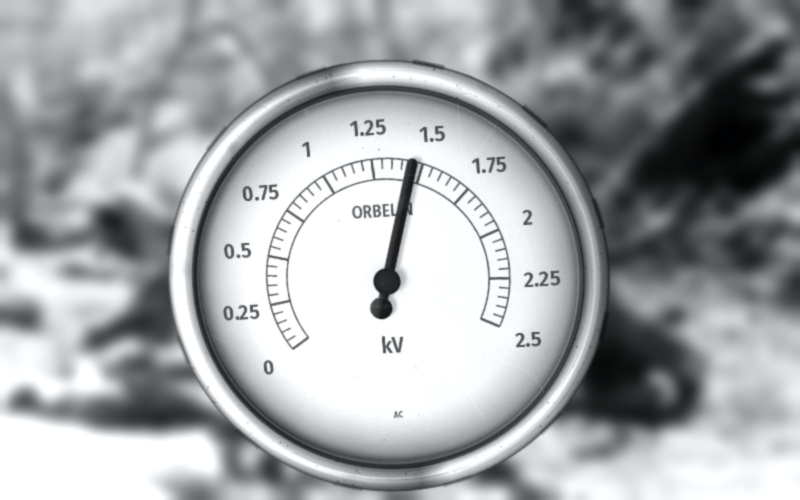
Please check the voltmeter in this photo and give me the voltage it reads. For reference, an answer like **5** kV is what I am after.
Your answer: **1.45** kV
